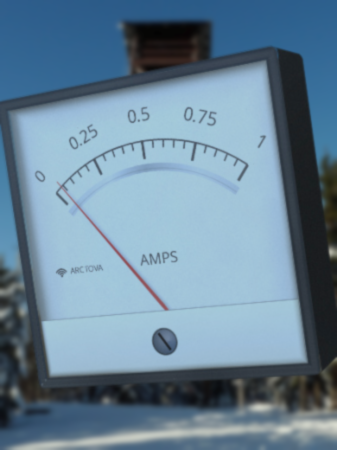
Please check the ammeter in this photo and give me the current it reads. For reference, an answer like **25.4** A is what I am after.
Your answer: **0.05** A
